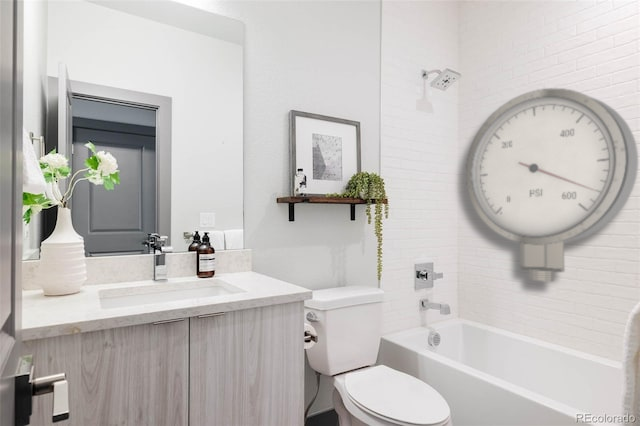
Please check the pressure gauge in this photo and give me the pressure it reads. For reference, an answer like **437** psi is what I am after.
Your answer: **560** psi
